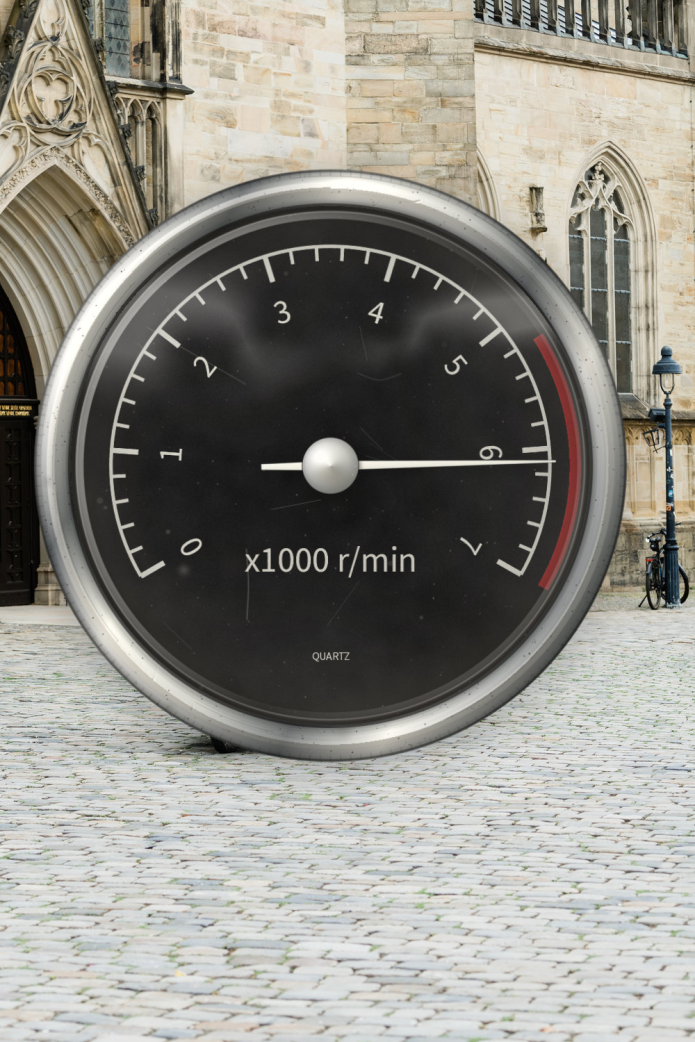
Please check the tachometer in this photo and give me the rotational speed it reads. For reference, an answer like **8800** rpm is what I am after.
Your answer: **6100** rpm
